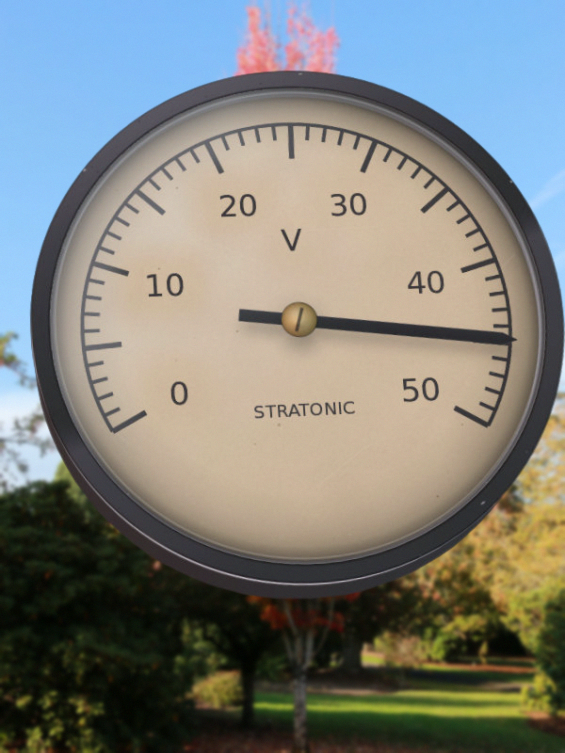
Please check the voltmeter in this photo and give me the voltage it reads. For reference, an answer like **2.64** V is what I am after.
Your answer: **45** V
